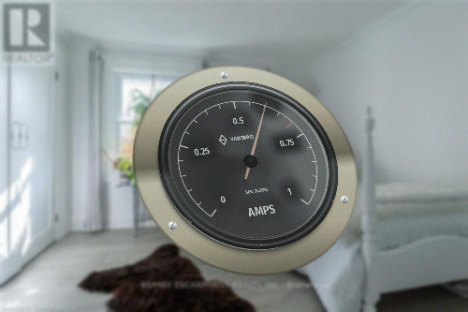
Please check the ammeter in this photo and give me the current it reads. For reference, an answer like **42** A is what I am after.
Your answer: **0.6** A
